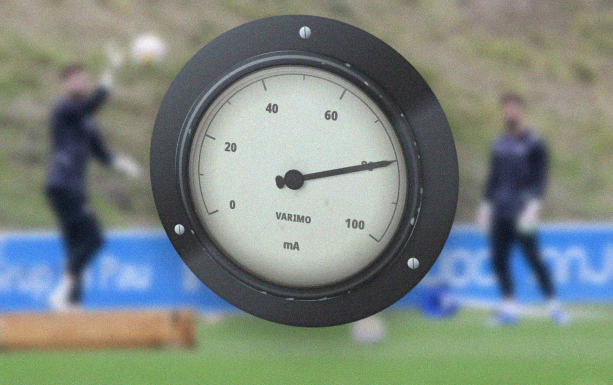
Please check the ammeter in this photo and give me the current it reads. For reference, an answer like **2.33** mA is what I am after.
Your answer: **80** mA
